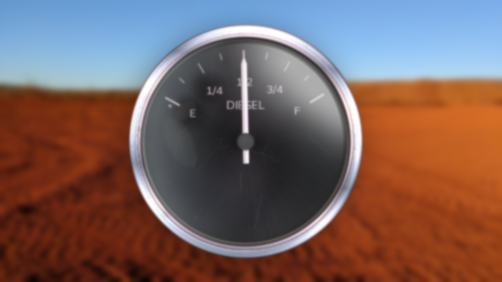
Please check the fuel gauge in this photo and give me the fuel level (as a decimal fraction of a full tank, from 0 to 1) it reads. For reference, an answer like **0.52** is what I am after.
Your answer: **0.5**
